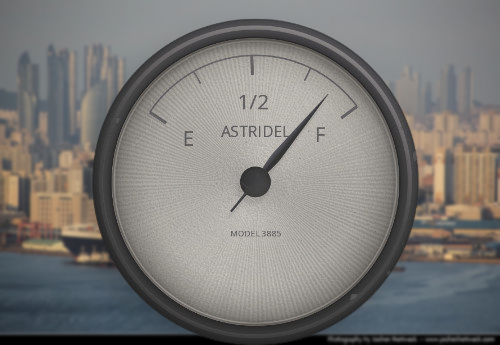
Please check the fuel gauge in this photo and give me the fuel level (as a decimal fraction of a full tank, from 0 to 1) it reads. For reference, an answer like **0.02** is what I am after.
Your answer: **0.875**
